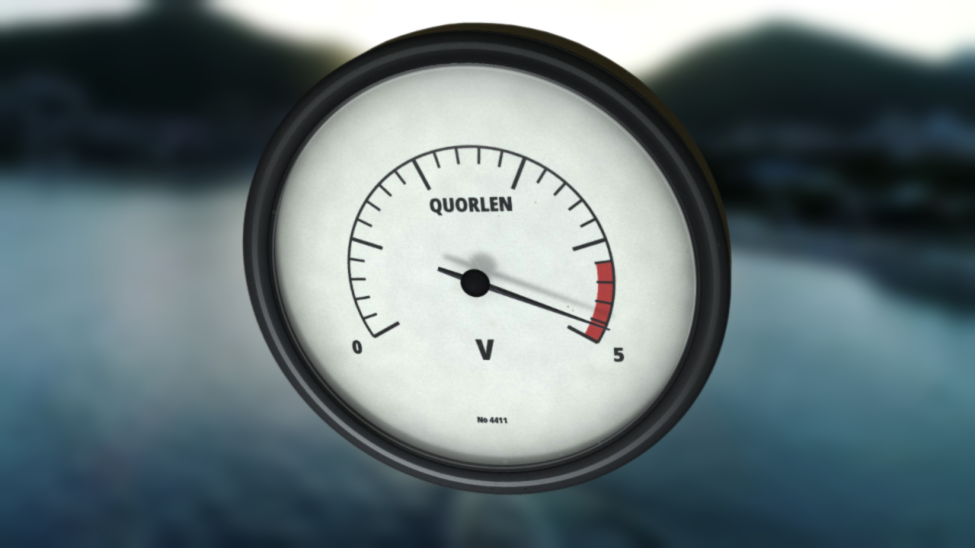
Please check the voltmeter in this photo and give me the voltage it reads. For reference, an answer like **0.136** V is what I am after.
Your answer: **4.8** V
